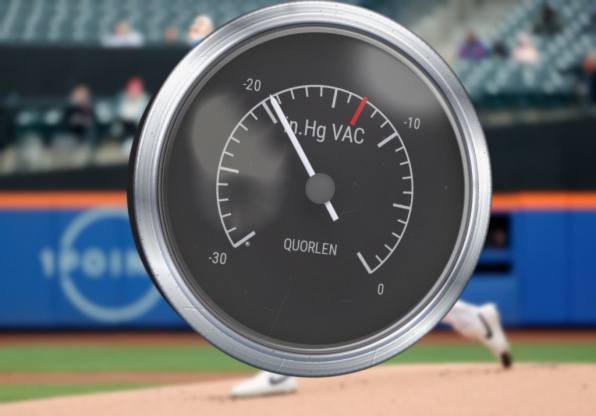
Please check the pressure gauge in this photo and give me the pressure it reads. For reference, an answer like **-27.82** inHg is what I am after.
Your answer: **-19.5** inHg
